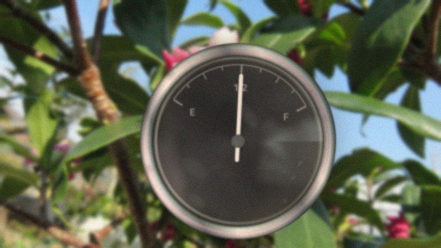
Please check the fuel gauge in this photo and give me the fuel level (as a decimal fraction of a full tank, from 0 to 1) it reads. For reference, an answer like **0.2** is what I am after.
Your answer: **0.5**
